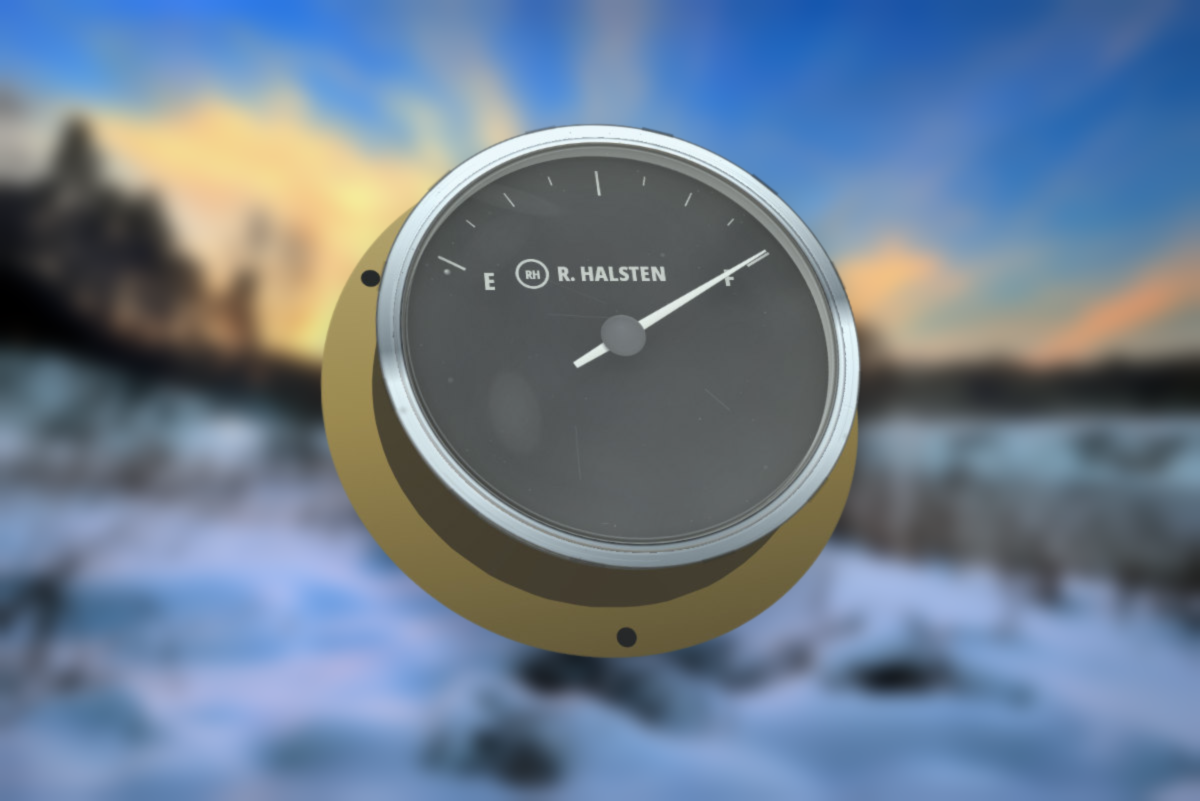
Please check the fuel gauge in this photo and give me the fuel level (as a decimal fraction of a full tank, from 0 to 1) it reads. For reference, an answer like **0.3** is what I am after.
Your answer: **1**
